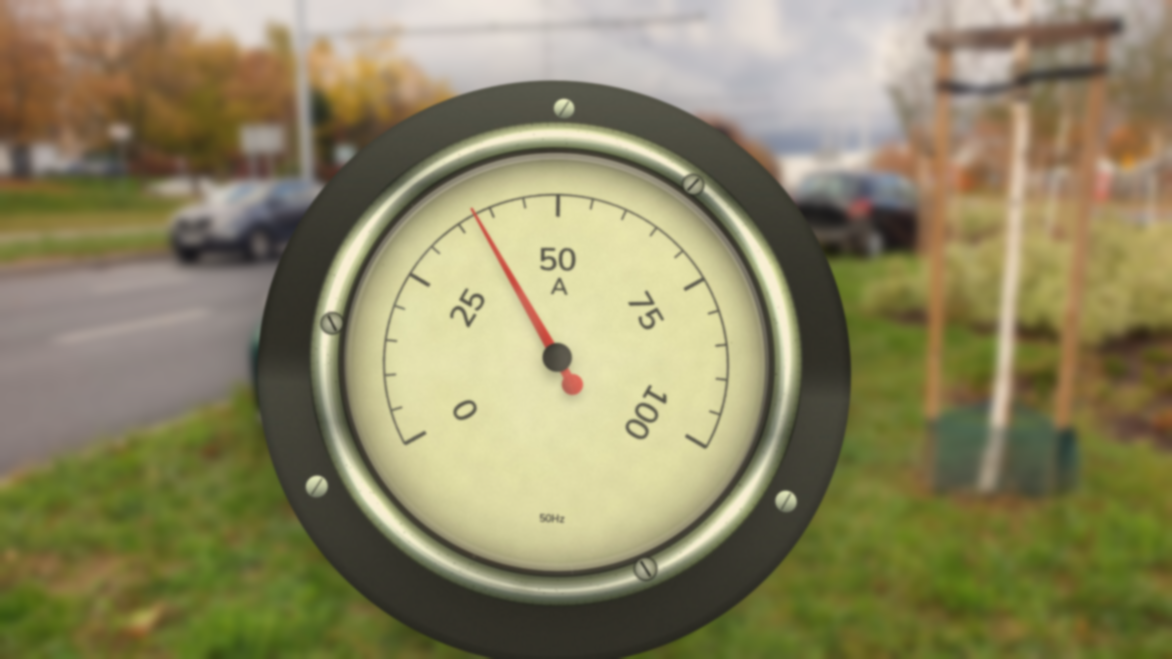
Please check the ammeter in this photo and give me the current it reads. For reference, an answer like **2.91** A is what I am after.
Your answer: **37.5** A
